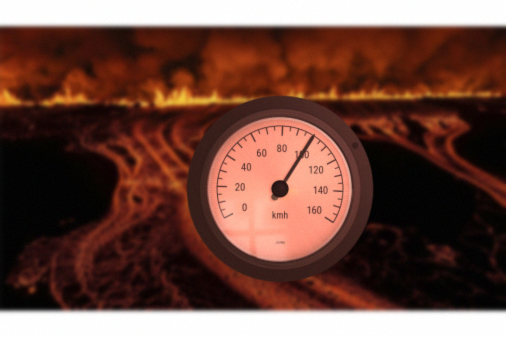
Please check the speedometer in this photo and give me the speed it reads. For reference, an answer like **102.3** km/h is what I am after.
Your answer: **100** km/h
